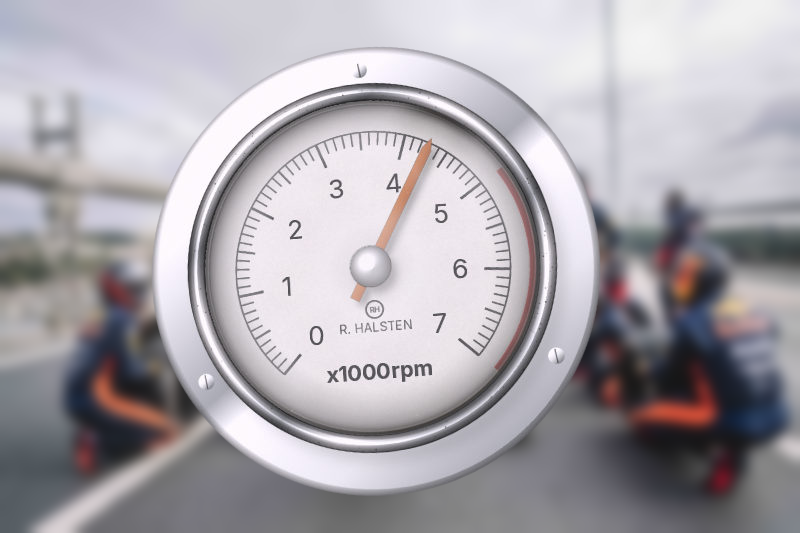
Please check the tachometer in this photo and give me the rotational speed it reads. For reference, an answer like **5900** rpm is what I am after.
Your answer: **4300** rpm
